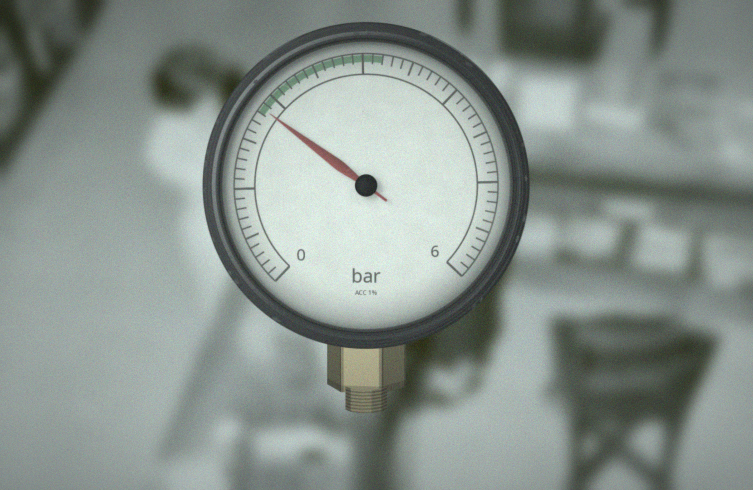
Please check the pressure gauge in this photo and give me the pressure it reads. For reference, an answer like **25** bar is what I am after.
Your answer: **1.85** bar
